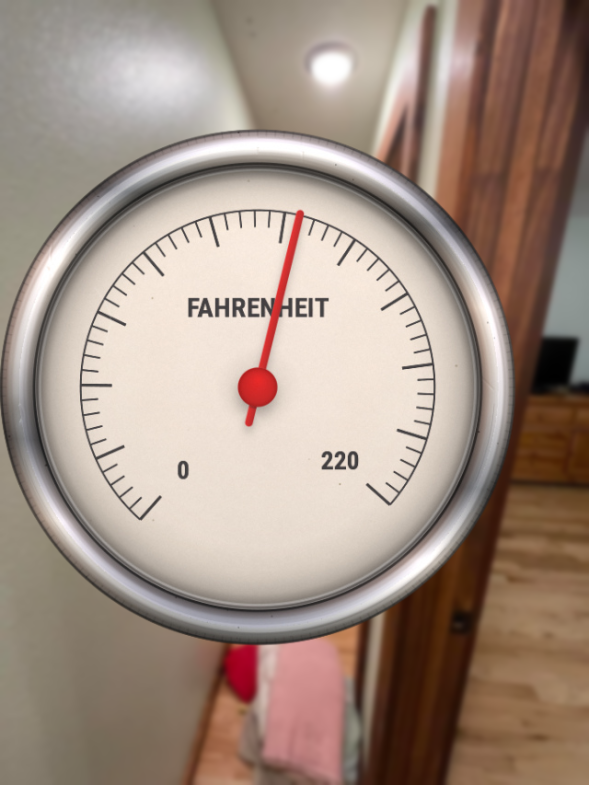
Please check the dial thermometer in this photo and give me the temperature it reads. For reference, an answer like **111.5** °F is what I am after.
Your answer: **124** °F
